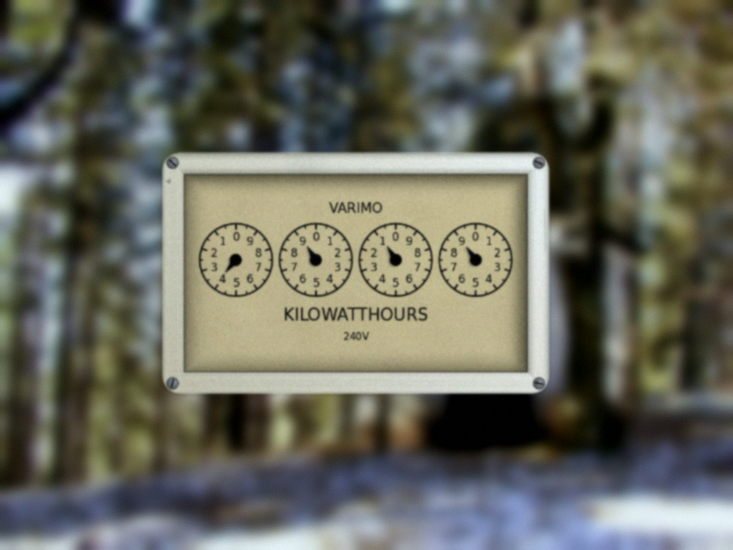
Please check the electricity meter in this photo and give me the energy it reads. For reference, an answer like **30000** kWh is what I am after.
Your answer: **3909** kWh
